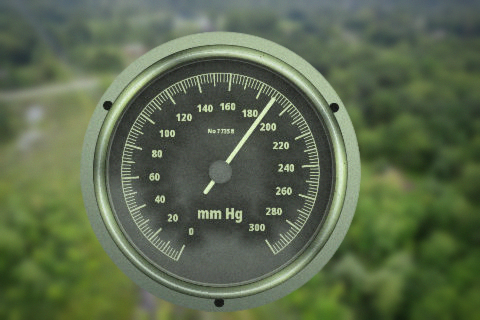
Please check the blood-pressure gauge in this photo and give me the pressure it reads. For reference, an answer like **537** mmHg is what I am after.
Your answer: **190** mmHg
